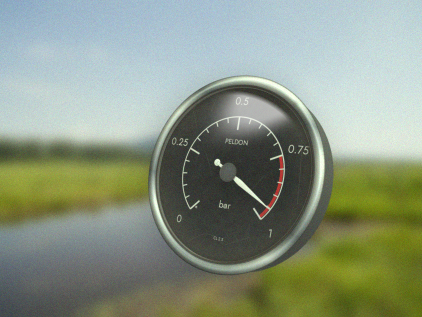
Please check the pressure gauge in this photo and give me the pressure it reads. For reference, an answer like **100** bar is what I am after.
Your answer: **0.95** bar
